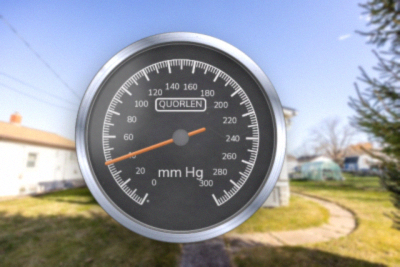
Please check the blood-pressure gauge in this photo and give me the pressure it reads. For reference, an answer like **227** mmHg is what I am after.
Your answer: **40** mmHg
